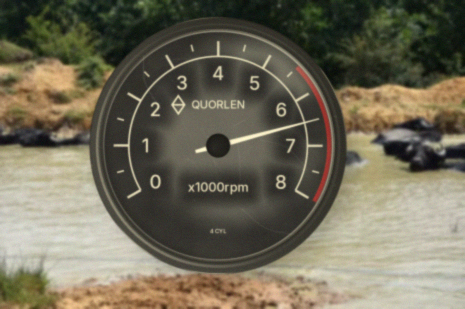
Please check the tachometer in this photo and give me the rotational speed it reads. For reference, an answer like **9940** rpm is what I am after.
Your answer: **6500** rpm
